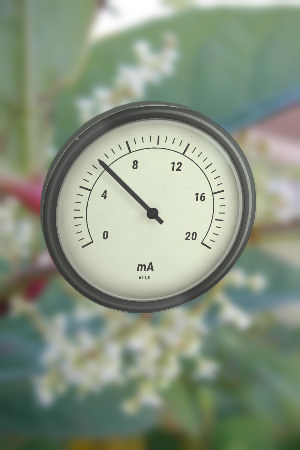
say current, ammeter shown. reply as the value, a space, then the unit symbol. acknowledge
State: 6 mA
